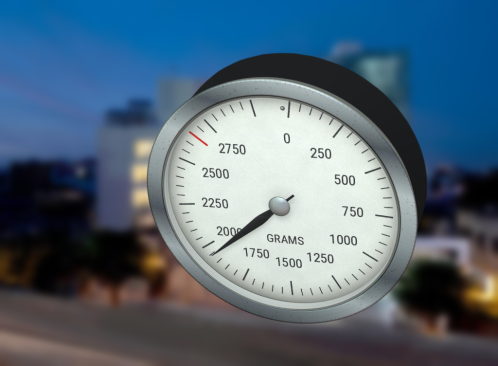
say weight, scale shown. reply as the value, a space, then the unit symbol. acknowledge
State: 1950 g
